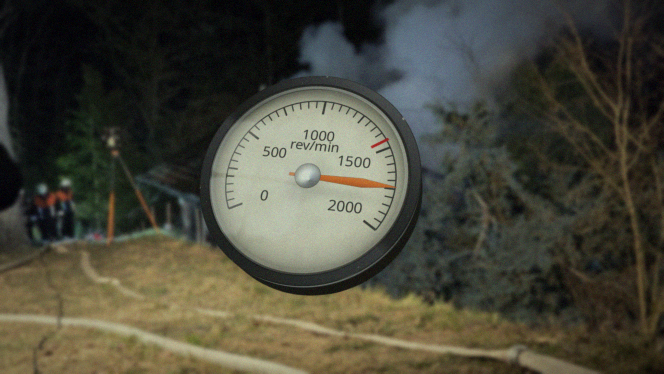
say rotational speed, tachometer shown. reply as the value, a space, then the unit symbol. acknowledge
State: 1750 rpm
